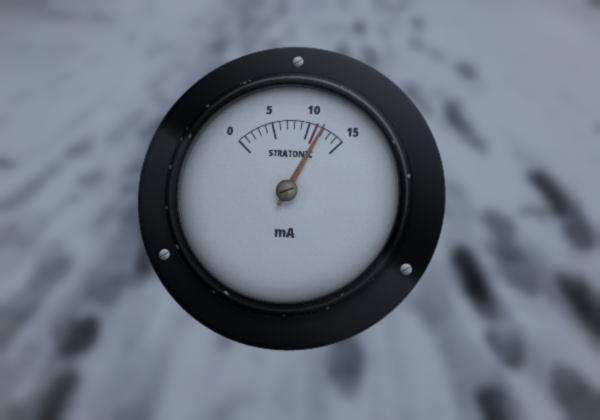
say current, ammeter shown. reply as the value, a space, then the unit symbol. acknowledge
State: 12 mA
